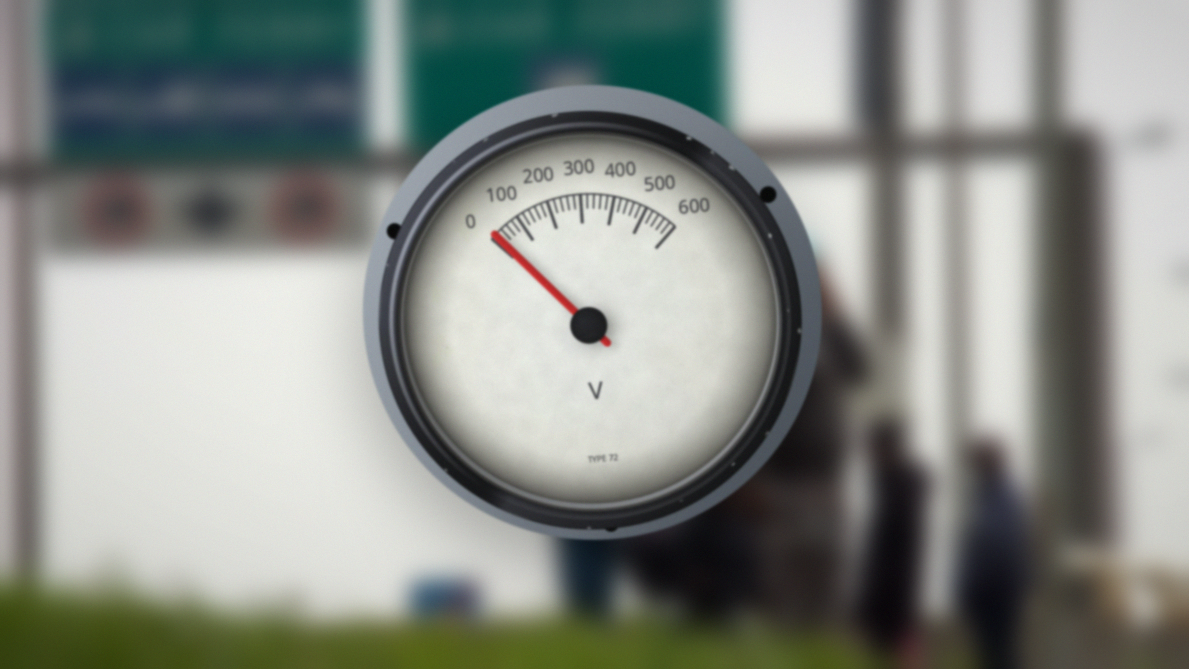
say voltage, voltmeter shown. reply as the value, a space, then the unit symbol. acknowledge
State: 20 V
